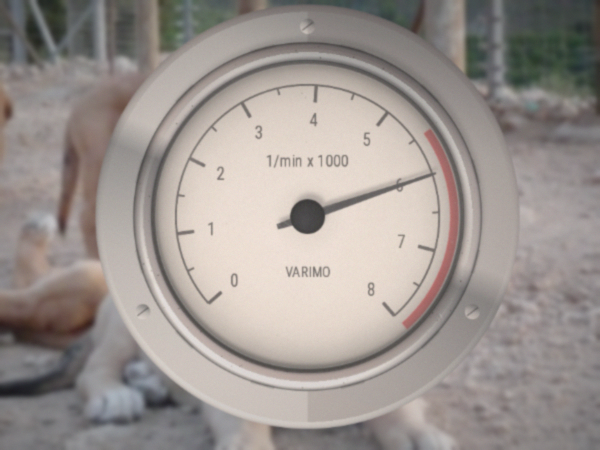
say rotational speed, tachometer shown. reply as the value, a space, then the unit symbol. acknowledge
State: 6000 rpm
